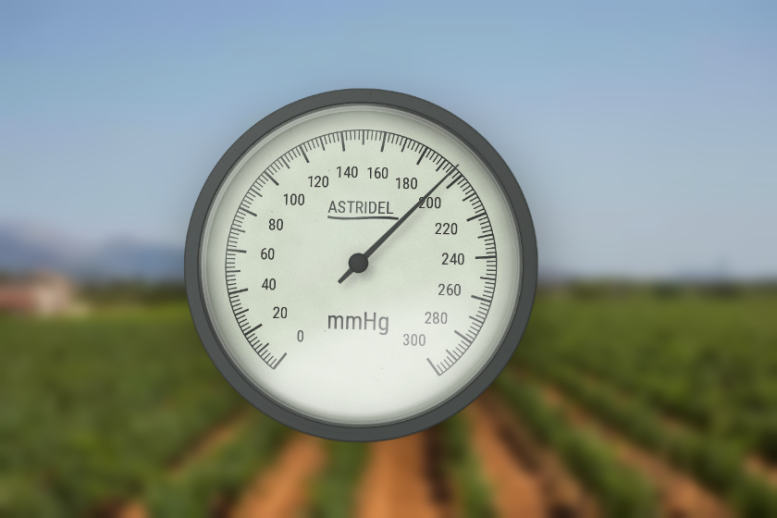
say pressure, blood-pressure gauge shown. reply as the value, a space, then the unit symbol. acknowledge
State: 196 mmHg
